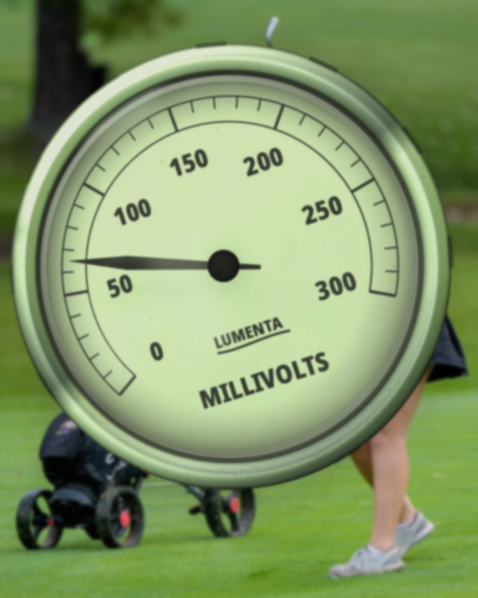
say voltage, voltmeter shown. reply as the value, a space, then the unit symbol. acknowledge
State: 65 mV
